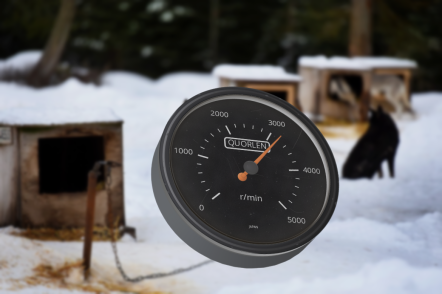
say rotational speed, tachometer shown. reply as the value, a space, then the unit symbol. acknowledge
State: 3200 rpm
